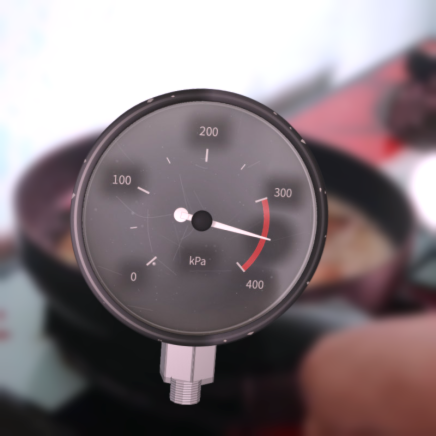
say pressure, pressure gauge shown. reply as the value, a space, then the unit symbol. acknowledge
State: 350 kPa
